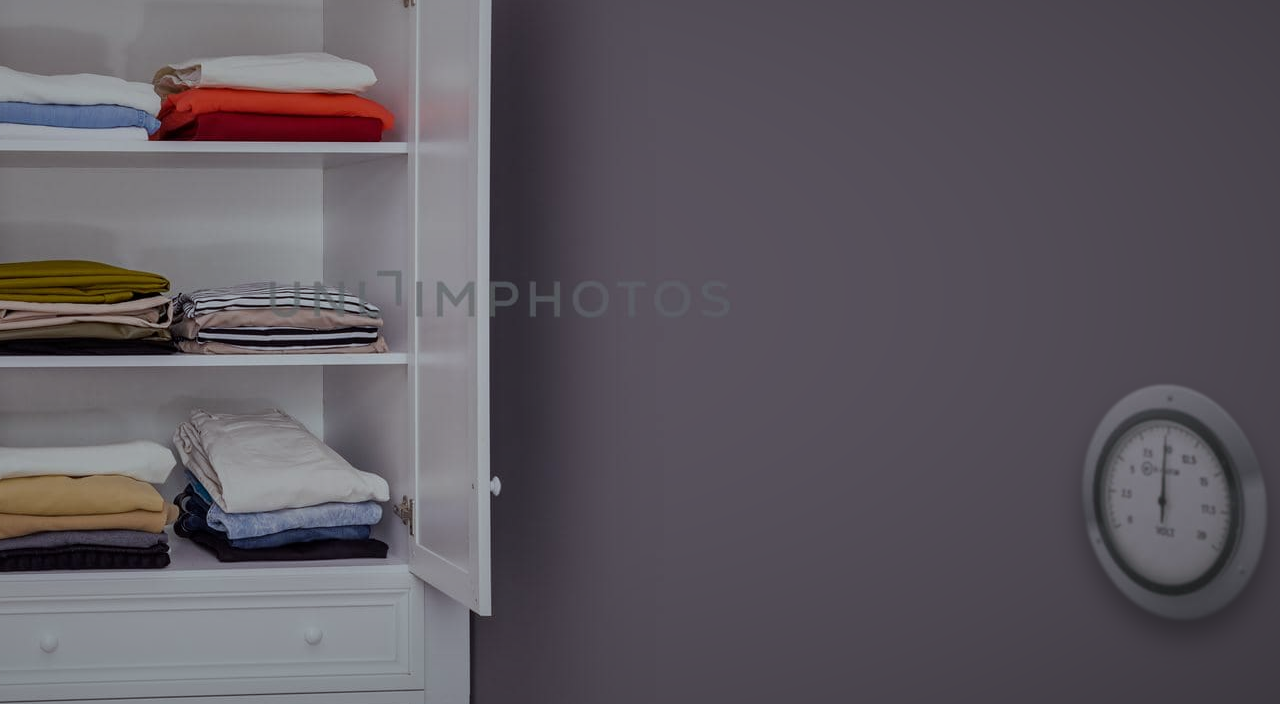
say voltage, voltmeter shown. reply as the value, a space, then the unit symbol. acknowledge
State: 10 V
